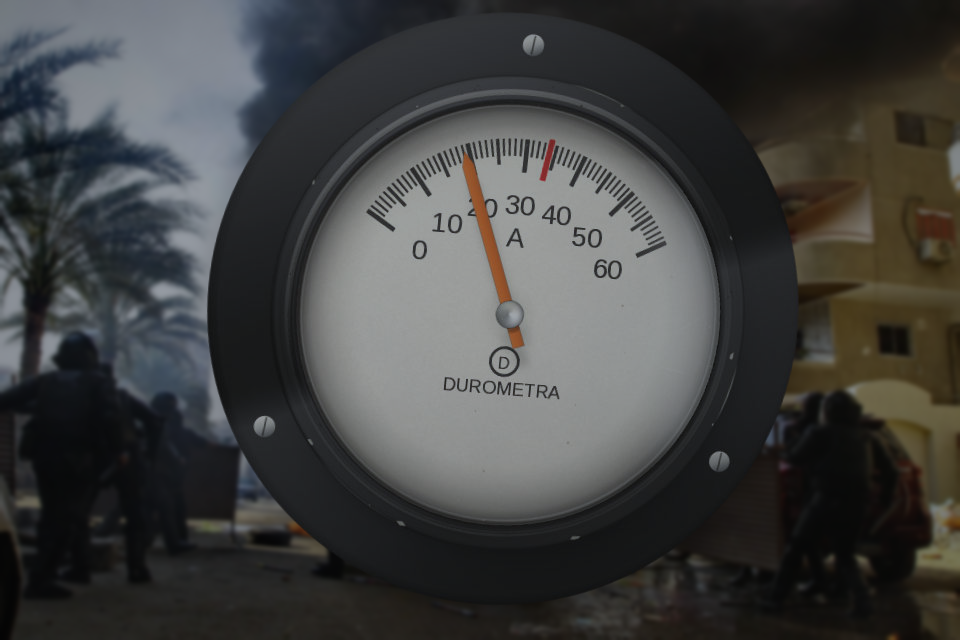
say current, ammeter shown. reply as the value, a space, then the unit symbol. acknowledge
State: 19 A
